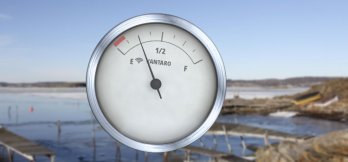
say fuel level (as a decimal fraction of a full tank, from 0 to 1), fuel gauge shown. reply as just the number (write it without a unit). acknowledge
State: 0.25
